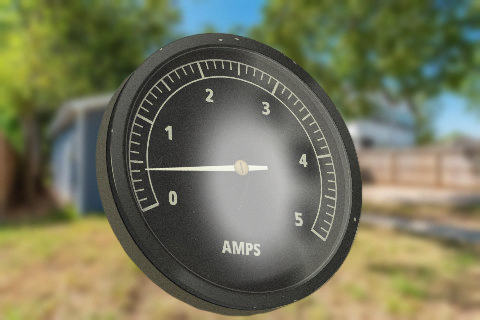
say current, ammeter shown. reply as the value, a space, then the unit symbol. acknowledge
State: 0.4 A
